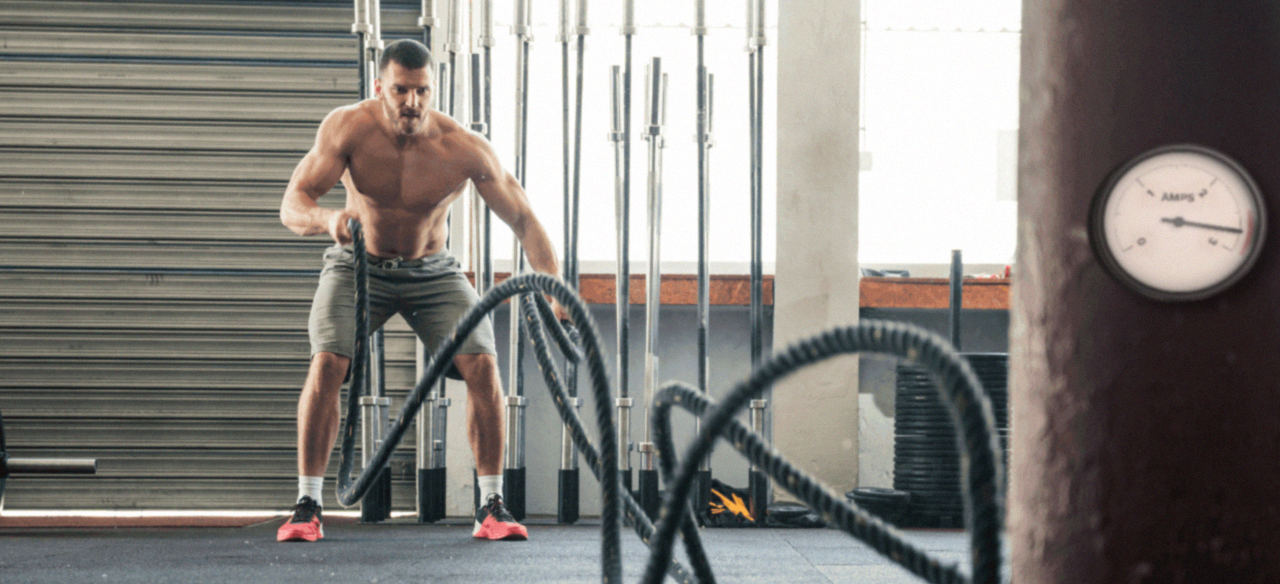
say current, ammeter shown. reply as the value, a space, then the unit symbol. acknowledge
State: 2.75 A
